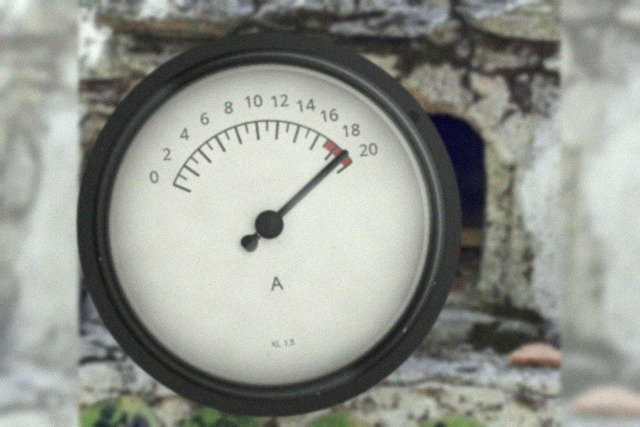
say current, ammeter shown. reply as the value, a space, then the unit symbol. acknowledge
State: 19 A
